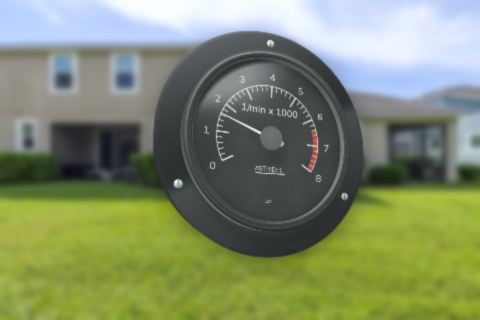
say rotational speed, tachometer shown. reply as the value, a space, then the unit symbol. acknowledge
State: 1600 rpm
